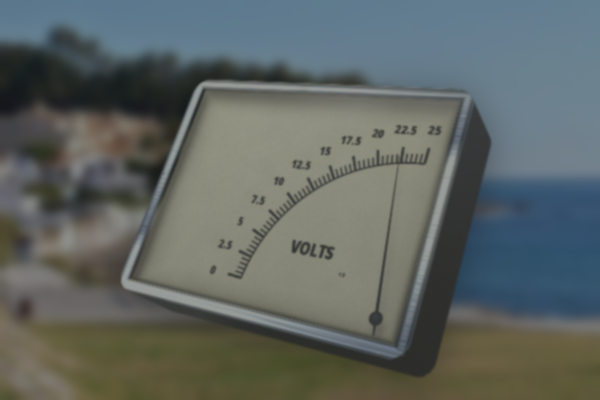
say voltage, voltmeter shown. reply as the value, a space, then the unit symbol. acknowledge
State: 22.5 V
